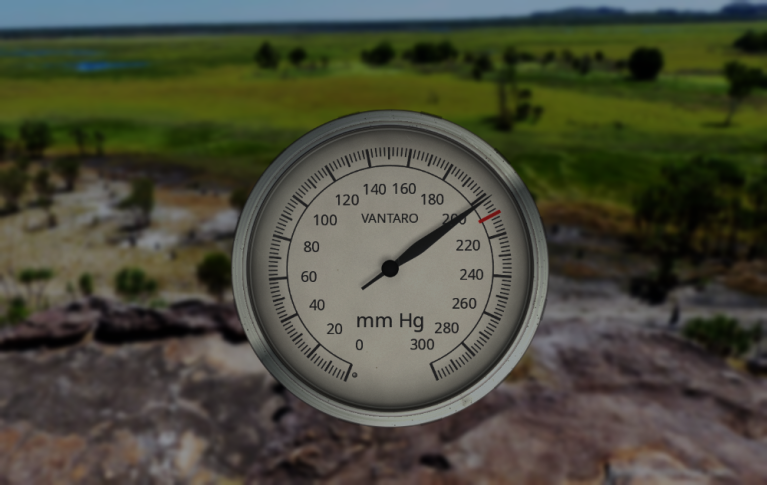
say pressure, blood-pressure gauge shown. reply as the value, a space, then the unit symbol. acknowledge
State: 202 mmHg
